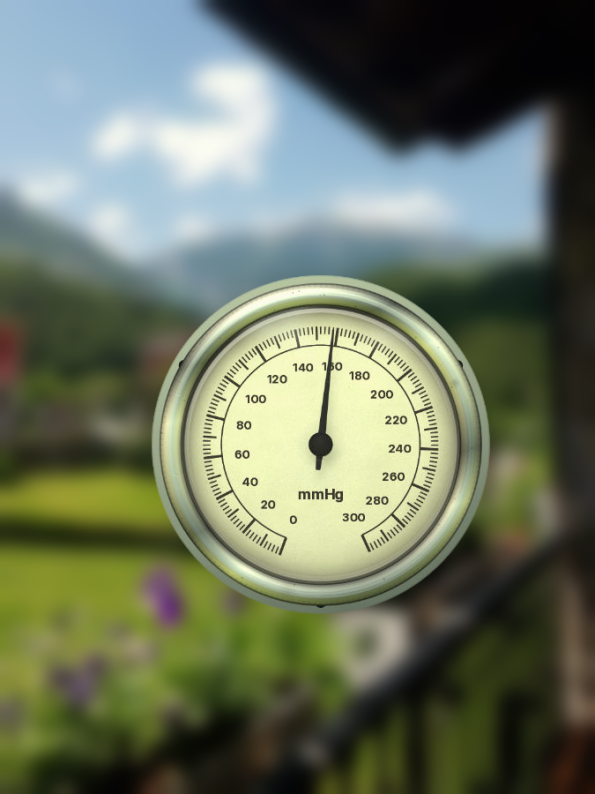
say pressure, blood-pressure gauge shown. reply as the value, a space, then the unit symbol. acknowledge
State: 158 mmHg
